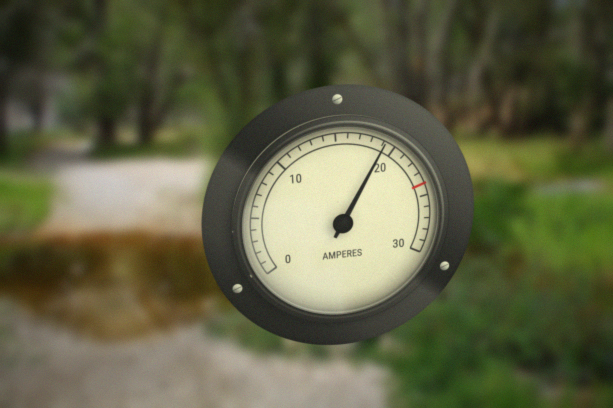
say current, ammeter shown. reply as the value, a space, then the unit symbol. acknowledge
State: 19 A
